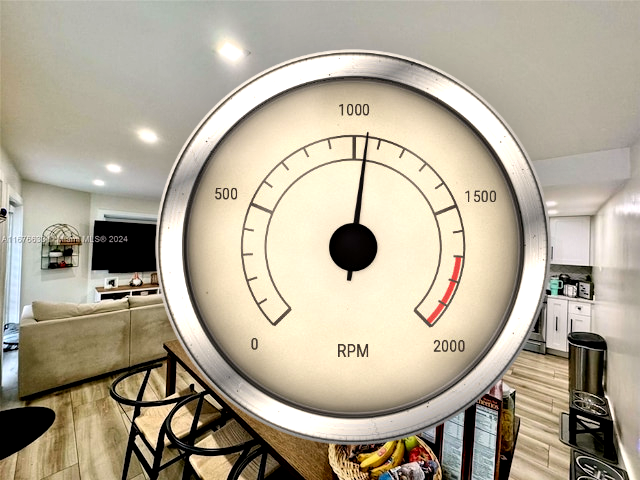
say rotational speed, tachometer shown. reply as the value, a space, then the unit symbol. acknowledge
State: 1050 rpm
